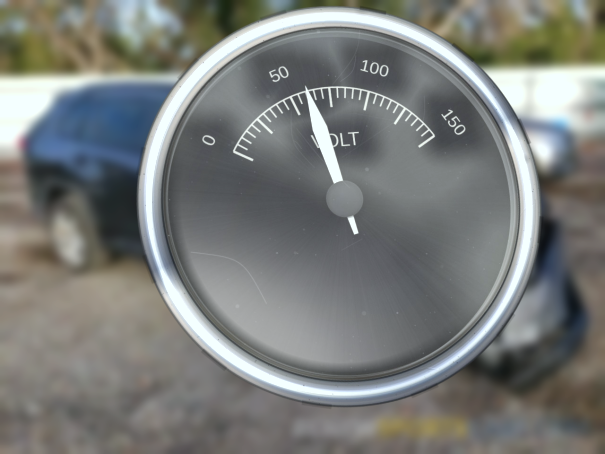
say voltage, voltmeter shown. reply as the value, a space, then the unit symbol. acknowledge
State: 60 V
